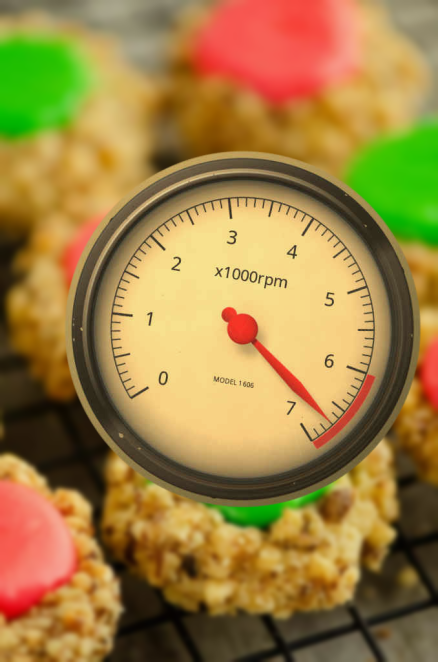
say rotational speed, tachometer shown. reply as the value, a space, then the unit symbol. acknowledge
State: 6700 rpm
